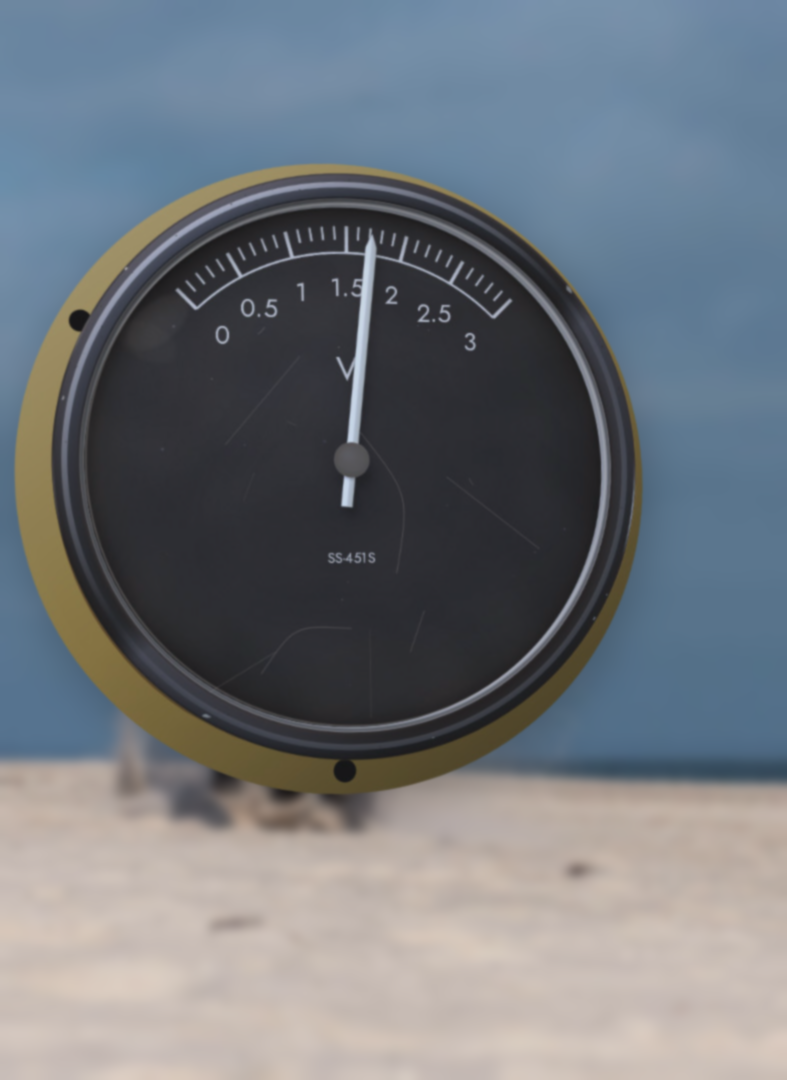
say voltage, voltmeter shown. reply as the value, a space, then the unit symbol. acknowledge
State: 1.7 V
